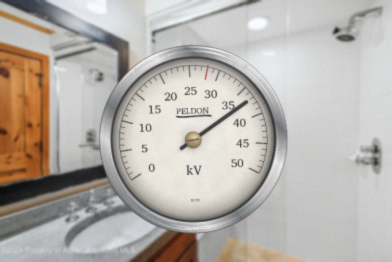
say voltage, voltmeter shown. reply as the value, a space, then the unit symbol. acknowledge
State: 37 kV
